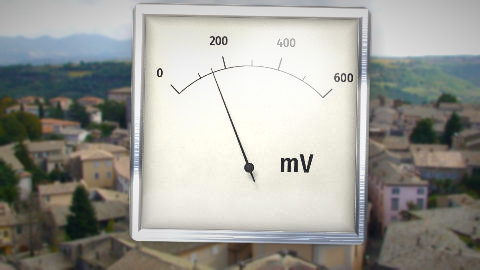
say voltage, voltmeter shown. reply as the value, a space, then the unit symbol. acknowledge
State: 150 mV
